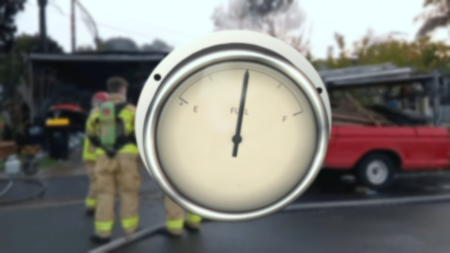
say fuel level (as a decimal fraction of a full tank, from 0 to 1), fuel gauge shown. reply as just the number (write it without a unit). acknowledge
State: 0.5
